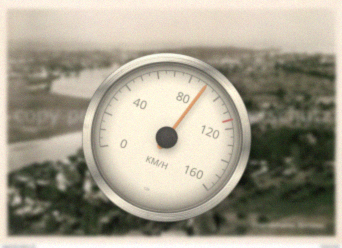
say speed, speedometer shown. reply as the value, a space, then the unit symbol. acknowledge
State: 90 km/h
